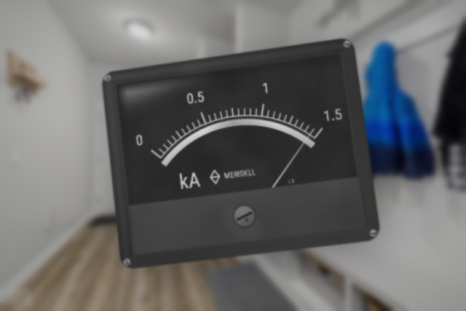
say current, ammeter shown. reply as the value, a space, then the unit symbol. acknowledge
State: 1.45 kA
